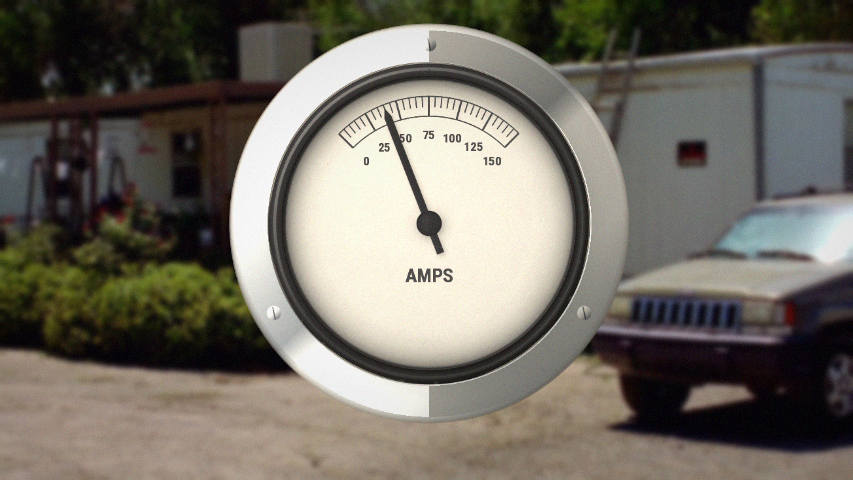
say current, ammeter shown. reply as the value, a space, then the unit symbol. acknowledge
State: 40 A
